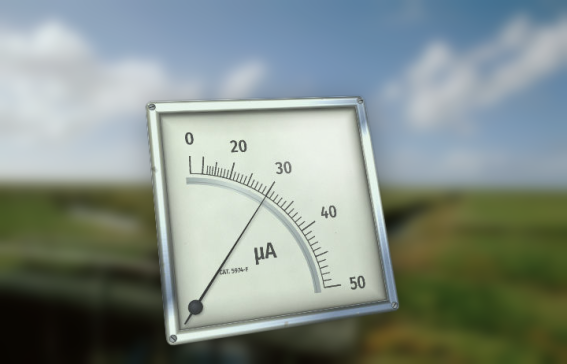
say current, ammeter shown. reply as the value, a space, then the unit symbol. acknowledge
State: 30 µA
